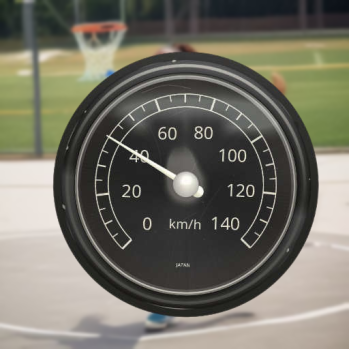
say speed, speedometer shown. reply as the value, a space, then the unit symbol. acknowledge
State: 40 km/h
